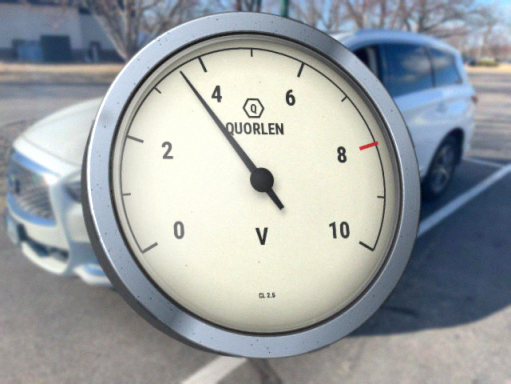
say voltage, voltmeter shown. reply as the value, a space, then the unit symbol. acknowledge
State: 3.5 V
